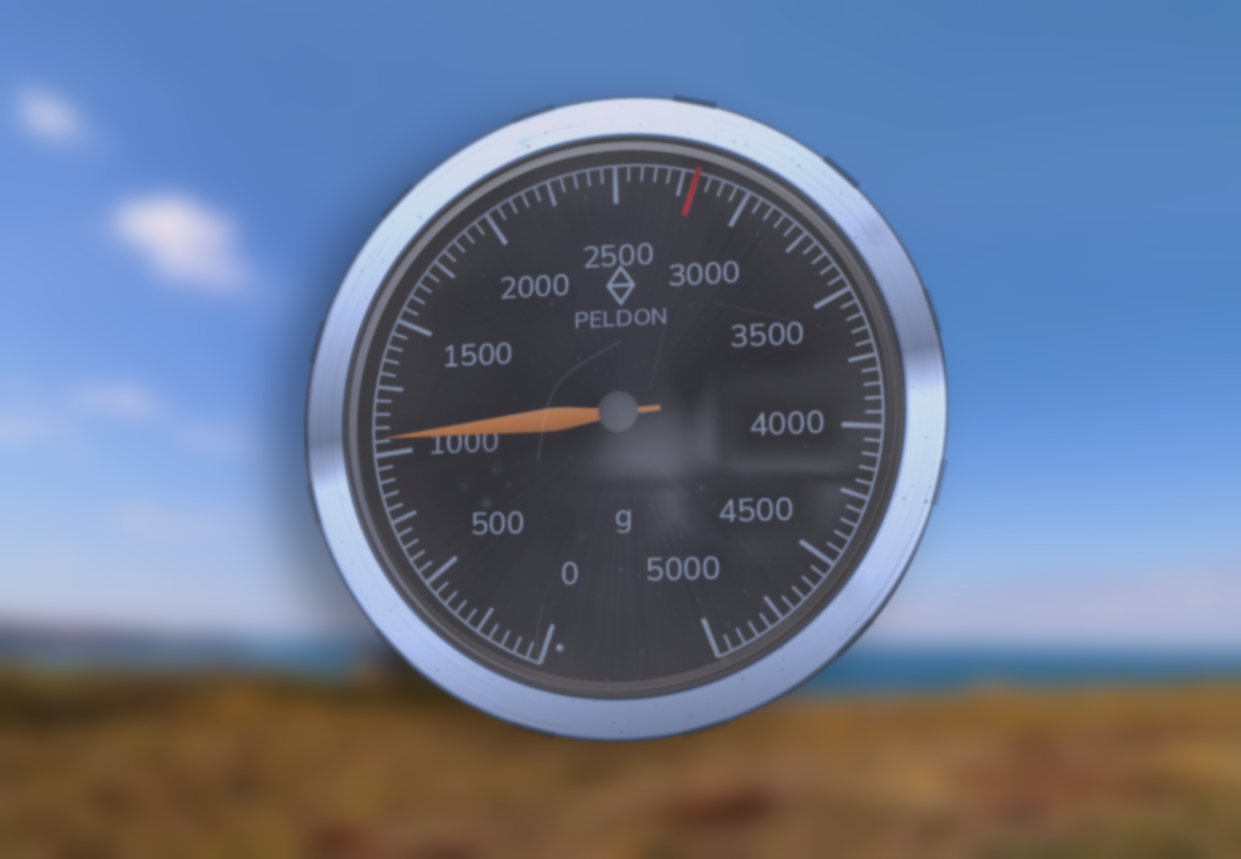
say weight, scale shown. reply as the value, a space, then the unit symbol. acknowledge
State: 1050 g
